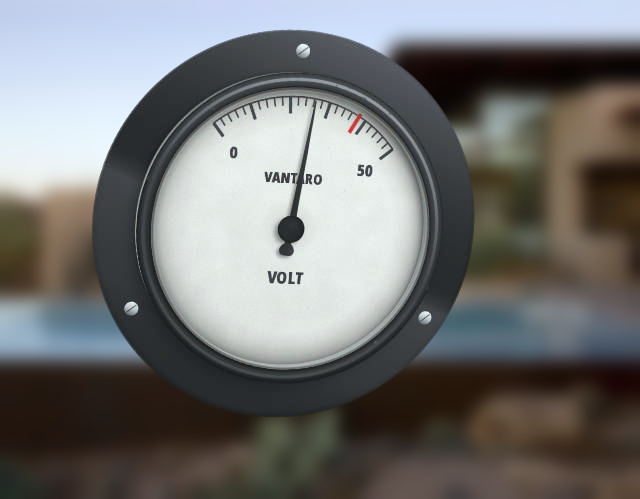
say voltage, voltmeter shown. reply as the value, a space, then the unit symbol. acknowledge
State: 26 V
